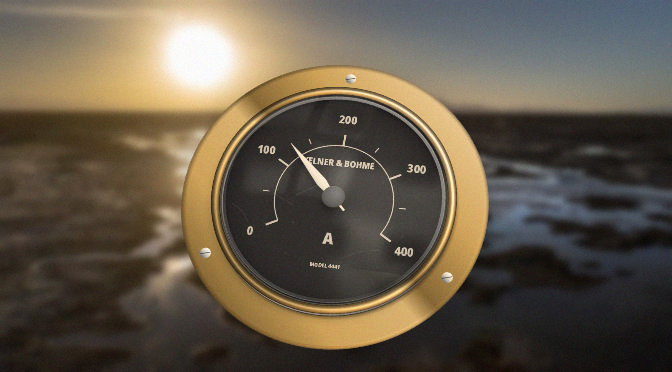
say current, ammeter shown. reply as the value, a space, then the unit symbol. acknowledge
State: 125 A
